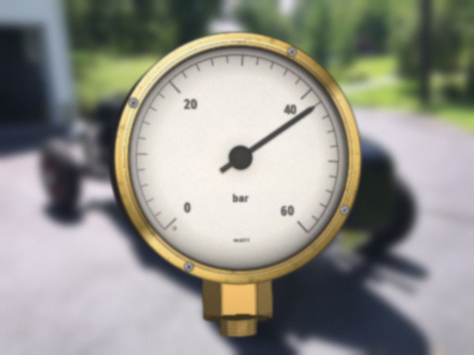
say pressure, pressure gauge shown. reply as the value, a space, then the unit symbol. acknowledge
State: 42 bar
